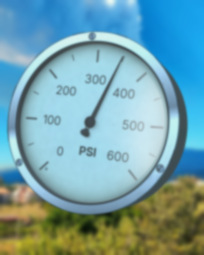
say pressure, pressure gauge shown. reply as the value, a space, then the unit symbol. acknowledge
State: 350 psi
